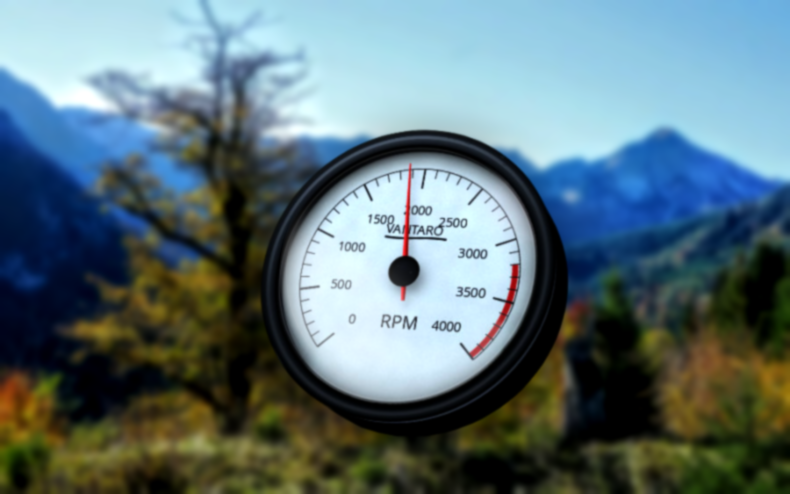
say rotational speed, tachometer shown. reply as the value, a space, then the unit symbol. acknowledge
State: 1900 rpm
